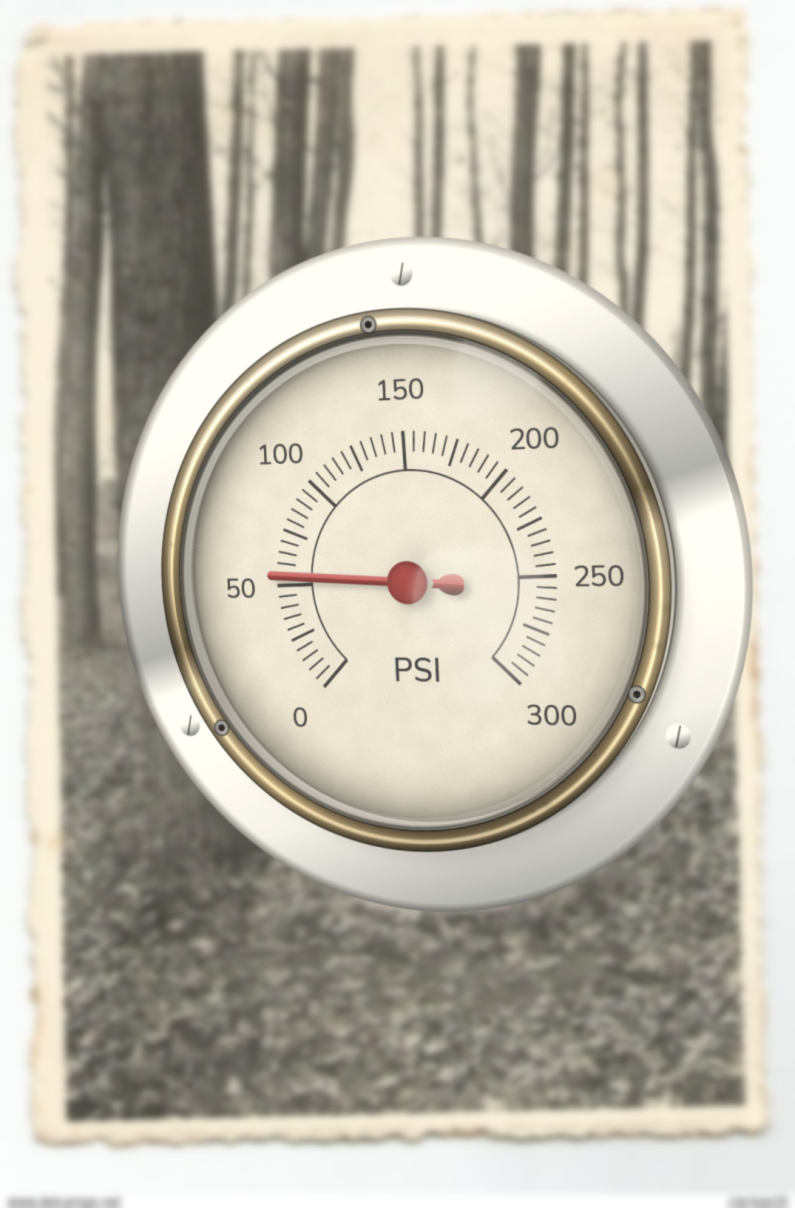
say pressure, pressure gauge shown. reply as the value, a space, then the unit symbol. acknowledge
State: 55 psi
